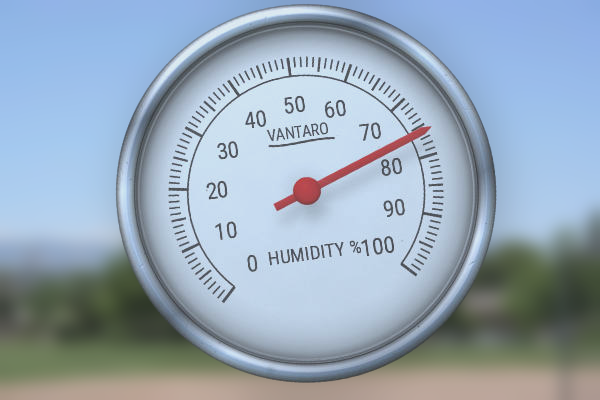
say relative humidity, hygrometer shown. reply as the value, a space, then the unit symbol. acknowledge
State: 76 %
